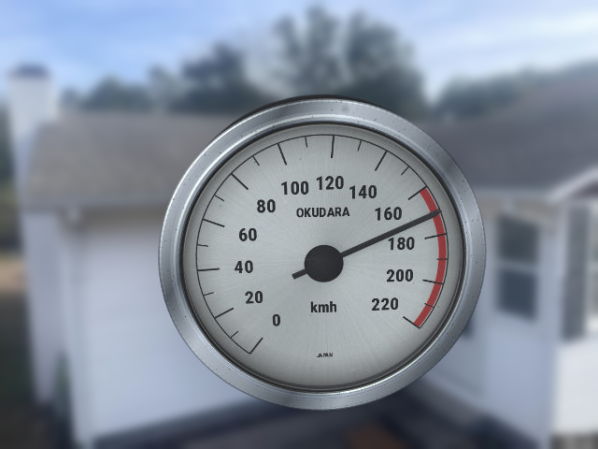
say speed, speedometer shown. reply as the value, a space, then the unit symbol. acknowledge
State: 170 km/h
